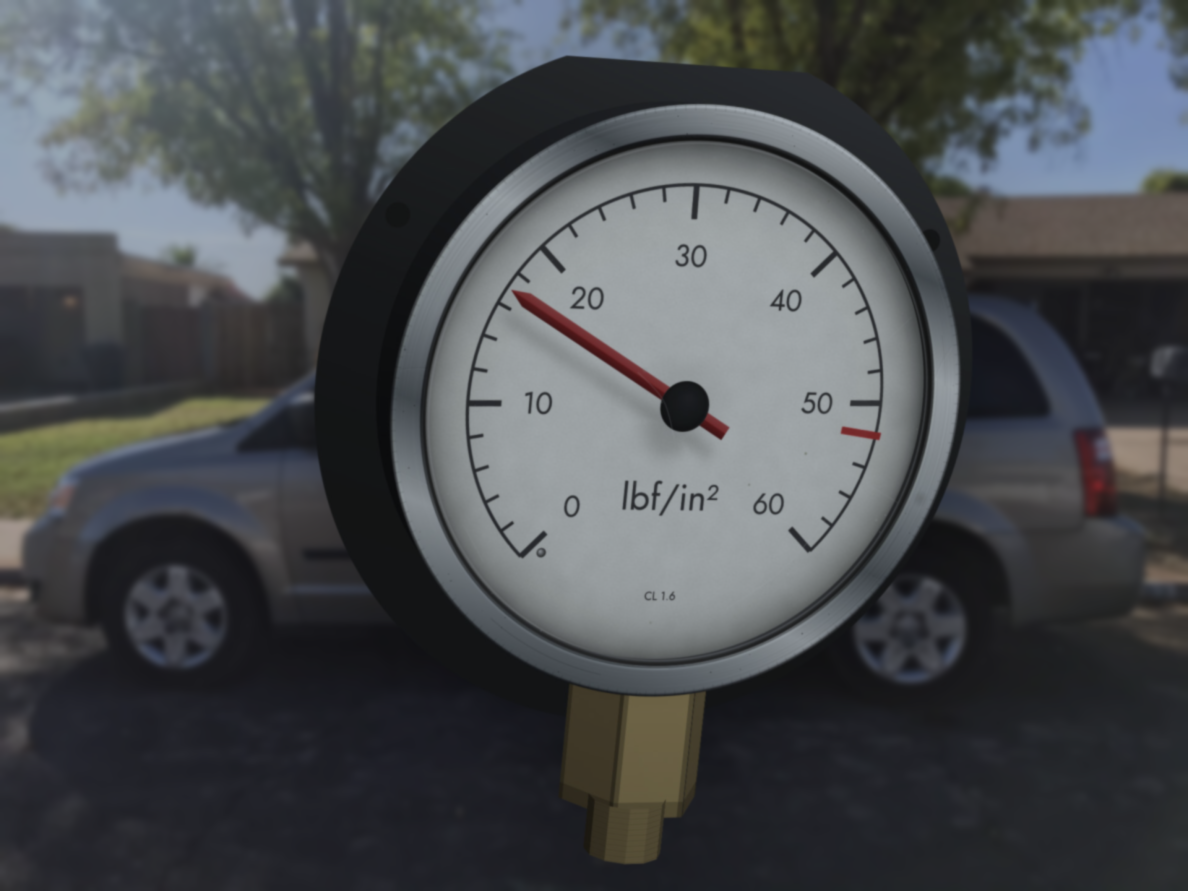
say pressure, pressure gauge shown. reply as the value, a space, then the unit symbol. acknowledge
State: 17 psi
